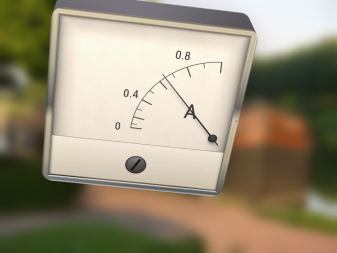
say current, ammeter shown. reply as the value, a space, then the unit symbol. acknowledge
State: 0.65 A
